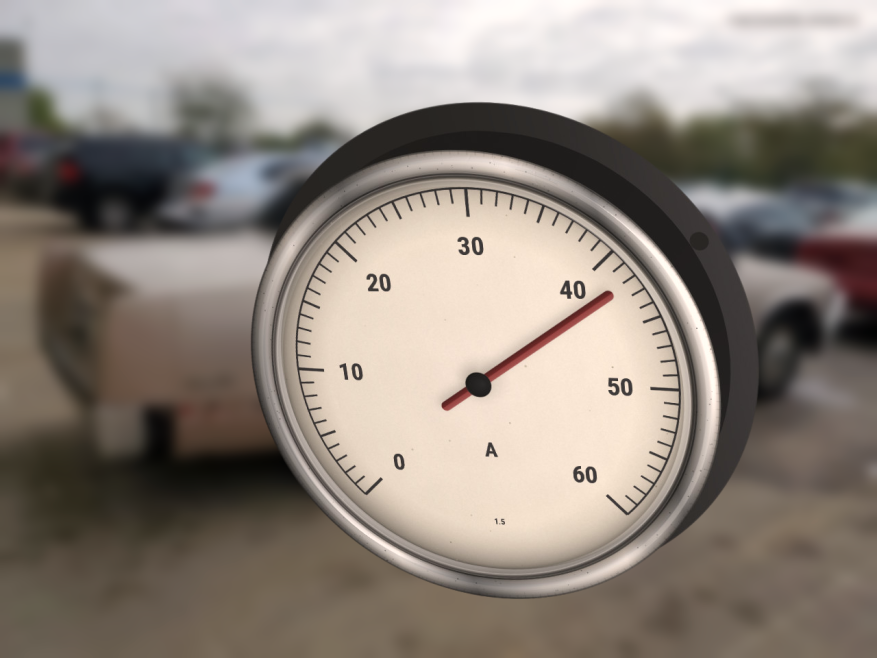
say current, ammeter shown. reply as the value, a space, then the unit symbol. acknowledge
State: 42 A
